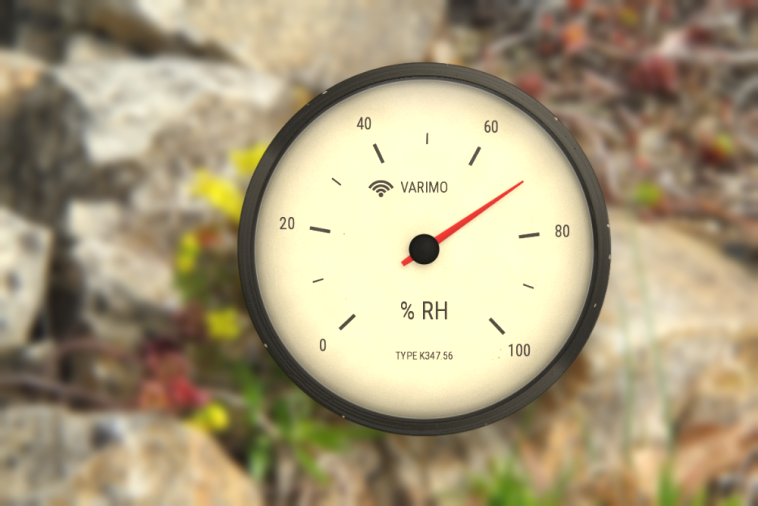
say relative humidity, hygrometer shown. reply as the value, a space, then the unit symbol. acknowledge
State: 70 %
